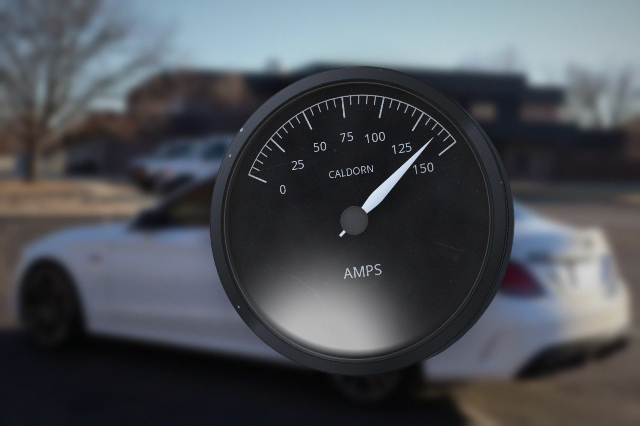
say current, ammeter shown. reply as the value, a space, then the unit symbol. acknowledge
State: 140 A
